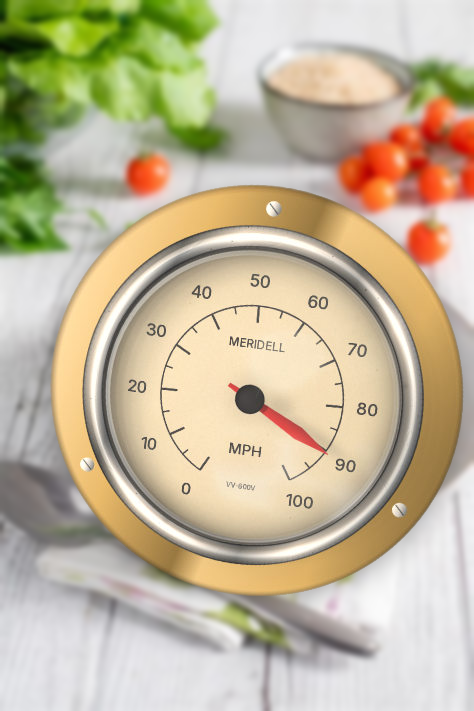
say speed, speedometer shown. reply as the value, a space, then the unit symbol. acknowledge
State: 90 mph
